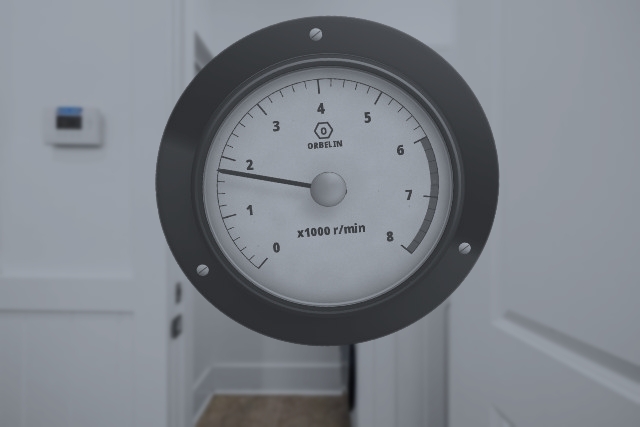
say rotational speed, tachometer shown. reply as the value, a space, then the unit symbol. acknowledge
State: 1800 rpm
